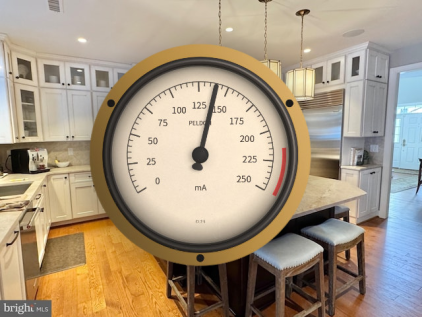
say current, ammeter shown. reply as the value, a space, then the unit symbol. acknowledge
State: 140 mA
